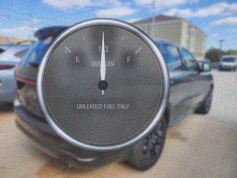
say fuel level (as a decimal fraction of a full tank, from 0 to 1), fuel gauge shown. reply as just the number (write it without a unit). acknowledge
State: 0.5
